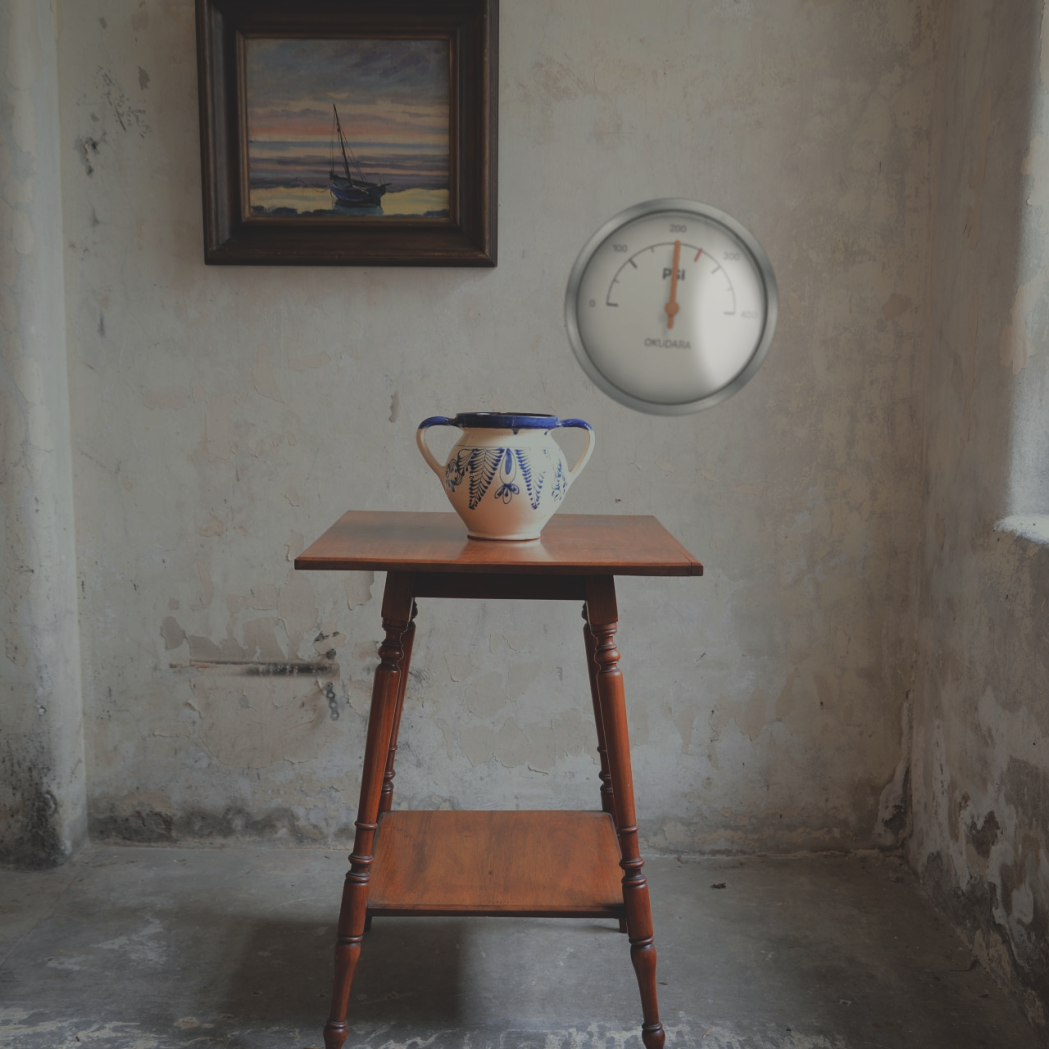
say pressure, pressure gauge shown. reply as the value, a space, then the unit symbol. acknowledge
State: 200 psi
